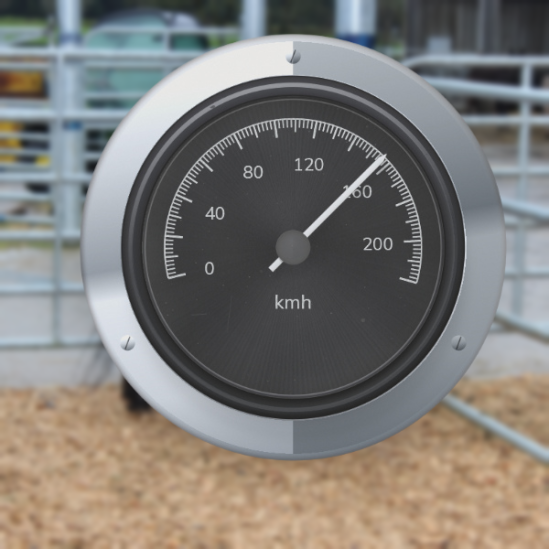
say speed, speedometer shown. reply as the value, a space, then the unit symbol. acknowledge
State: 156 km/h
